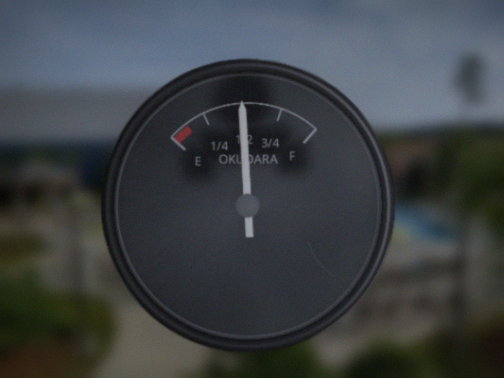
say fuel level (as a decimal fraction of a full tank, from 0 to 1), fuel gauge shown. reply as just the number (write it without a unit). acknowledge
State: 0.5
